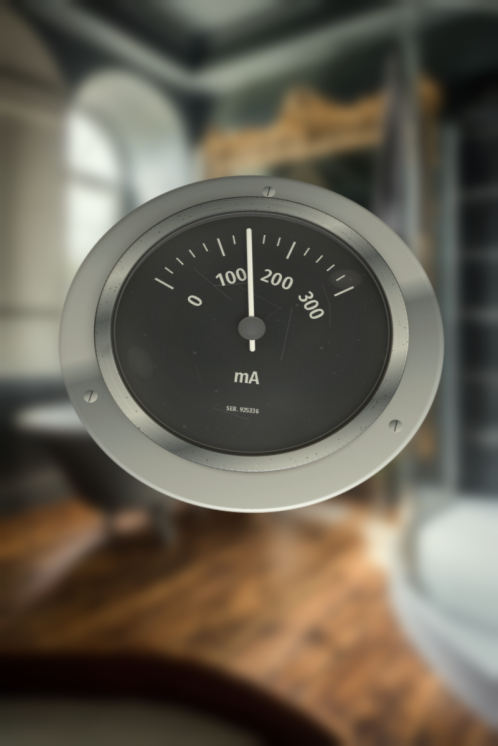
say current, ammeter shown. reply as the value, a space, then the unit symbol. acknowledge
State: 140 mA
